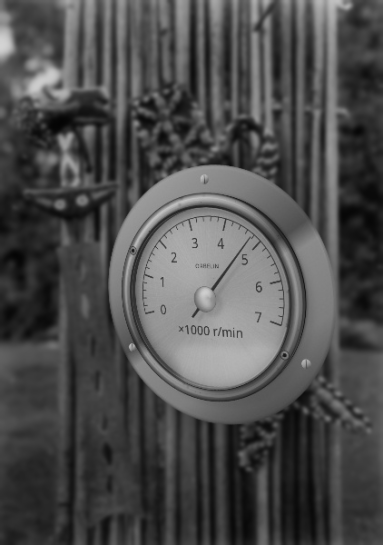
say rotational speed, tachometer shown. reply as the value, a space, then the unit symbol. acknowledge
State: 4800 rpm
